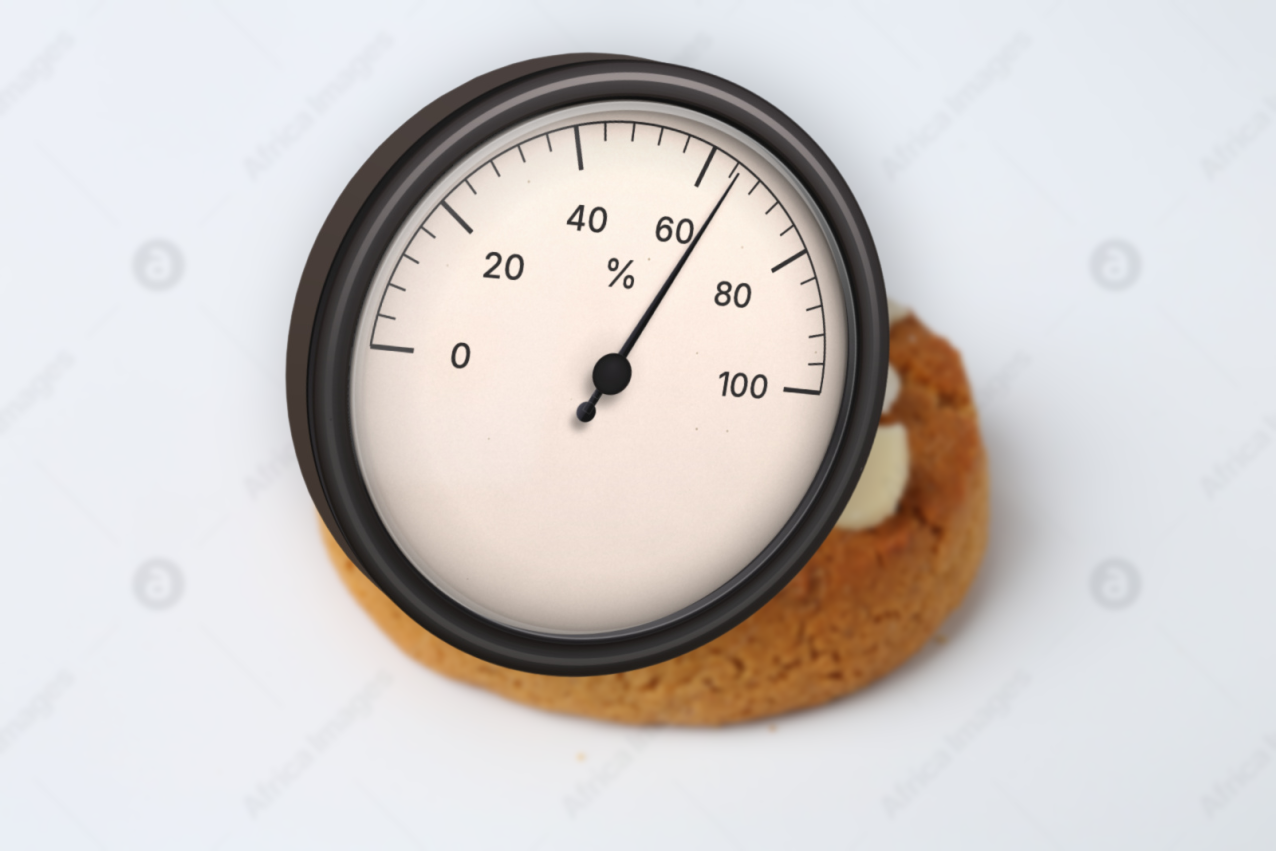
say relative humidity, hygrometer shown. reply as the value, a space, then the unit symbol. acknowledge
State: 64 %
